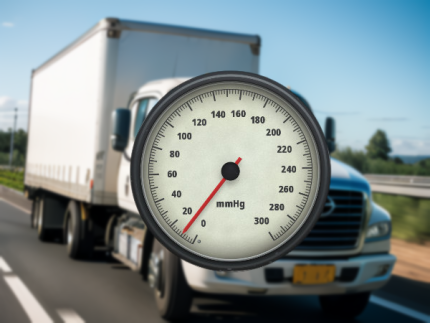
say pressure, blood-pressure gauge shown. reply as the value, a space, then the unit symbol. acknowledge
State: 10 mmHg
